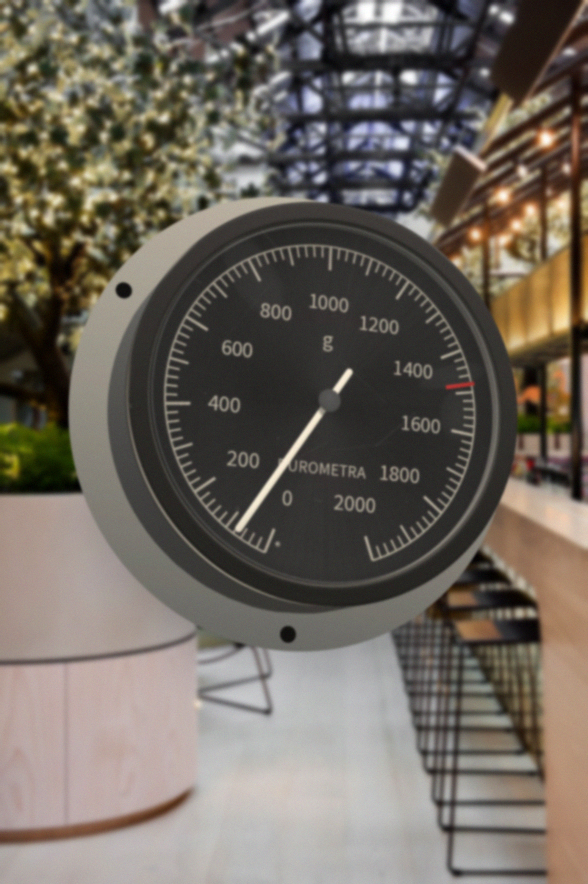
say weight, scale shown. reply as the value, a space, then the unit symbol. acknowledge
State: 80 g
